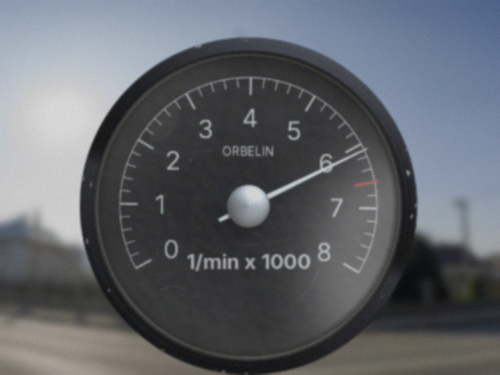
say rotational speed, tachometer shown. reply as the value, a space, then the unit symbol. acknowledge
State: 6100 rpm
